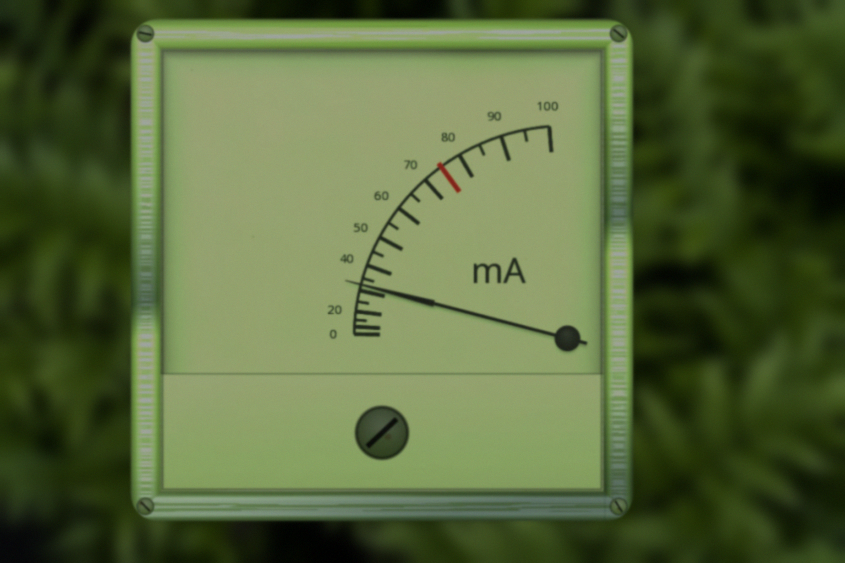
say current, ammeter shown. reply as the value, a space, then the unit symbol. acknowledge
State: 32.5 mA
